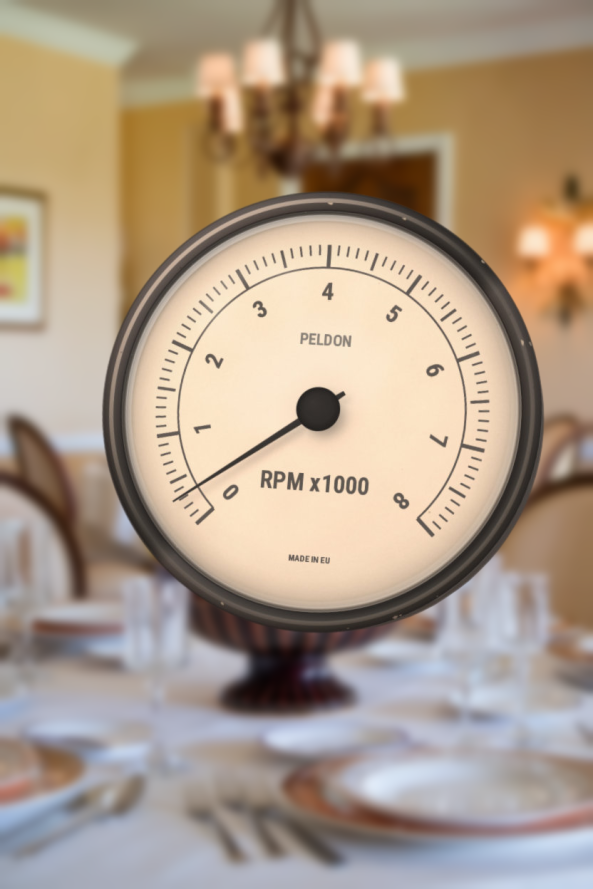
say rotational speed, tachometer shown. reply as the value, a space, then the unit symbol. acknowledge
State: 300 rpm
